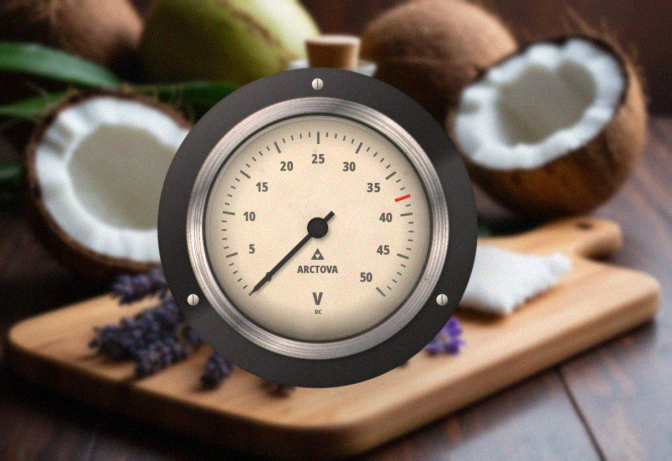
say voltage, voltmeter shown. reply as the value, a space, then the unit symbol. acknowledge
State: 0 V
